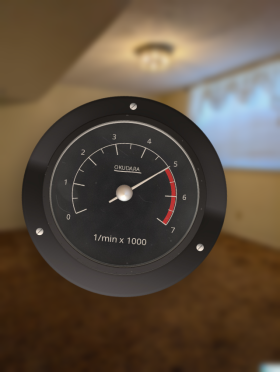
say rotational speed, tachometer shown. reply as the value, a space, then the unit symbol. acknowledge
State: 5000 rpm
